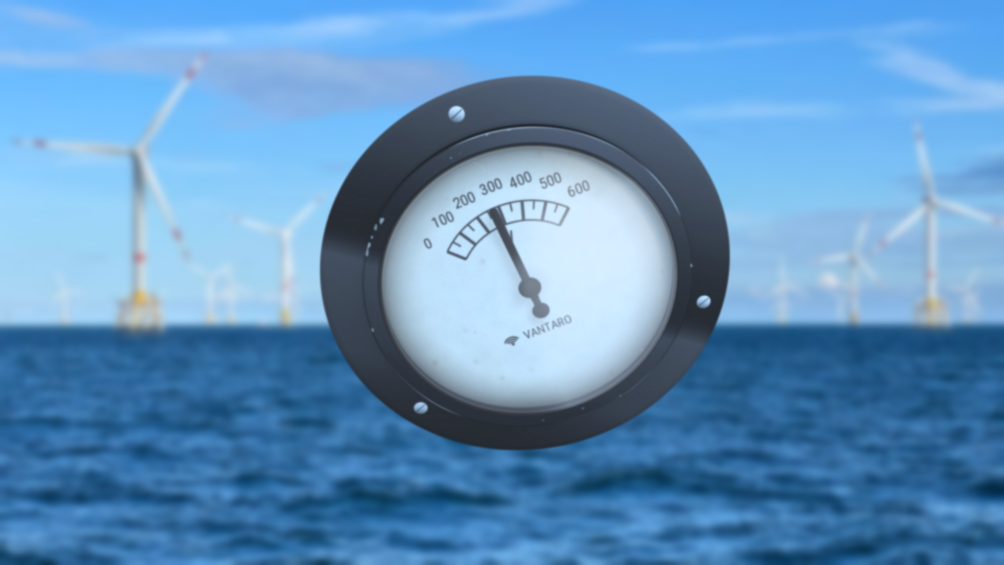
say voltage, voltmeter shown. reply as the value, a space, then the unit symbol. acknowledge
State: 275 V
